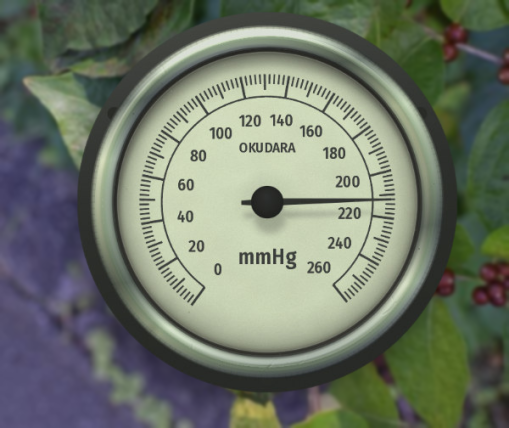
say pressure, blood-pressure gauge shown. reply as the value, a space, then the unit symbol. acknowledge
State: 212 mmHg
